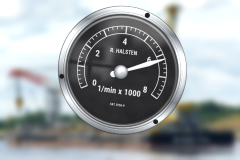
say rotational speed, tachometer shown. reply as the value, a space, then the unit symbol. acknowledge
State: 6200 rpm
